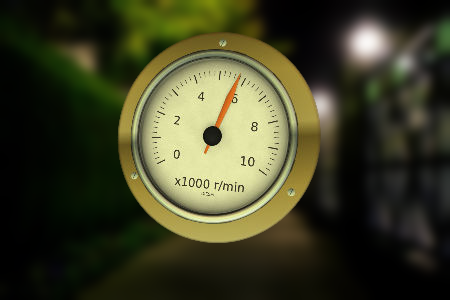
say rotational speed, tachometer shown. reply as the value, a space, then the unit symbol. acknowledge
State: 5800 rpm
